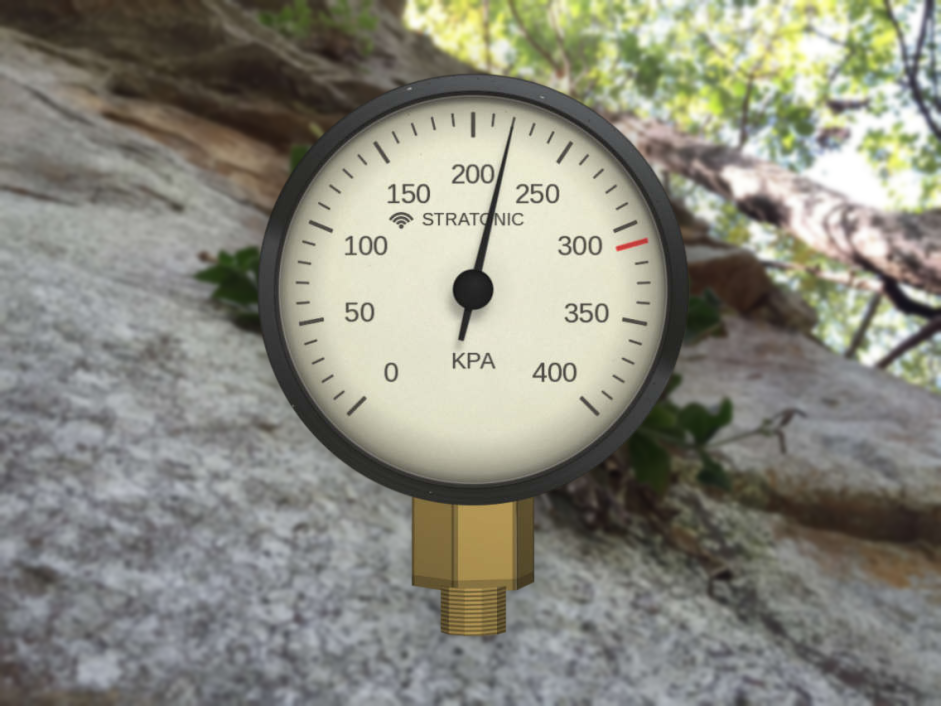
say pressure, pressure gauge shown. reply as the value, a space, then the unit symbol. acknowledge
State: 220 kPa
